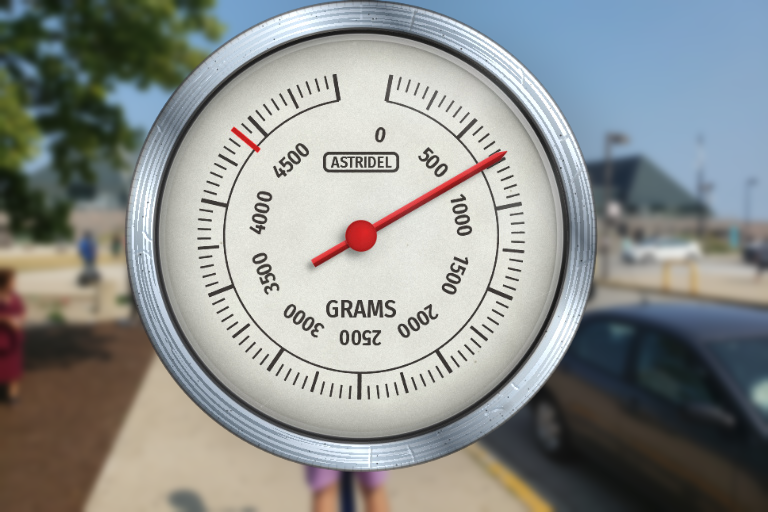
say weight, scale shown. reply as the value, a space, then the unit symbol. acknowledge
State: 725 g
